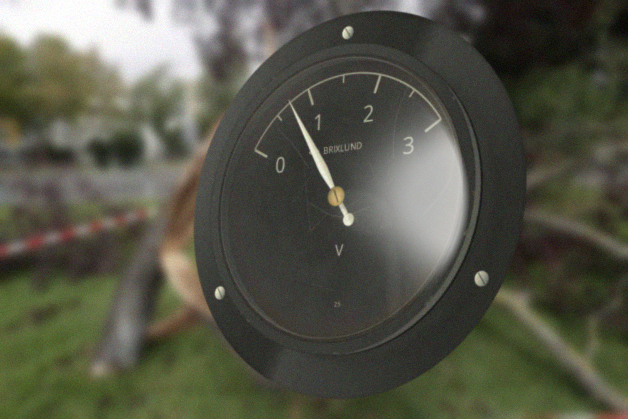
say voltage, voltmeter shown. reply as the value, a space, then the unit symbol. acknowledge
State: 0.75 V
